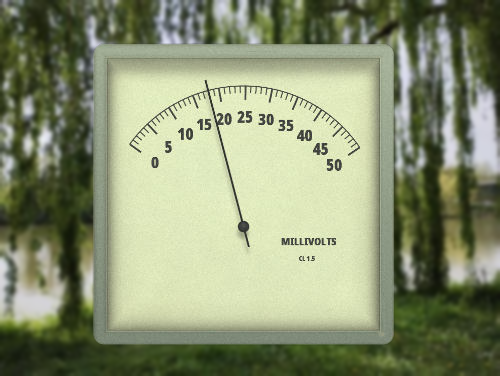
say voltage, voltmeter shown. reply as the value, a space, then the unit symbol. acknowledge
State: 18 mV
